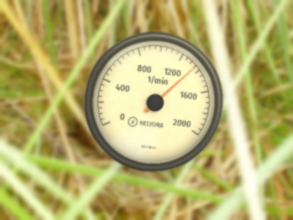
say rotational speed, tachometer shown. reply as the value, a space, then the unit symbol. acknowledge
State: 1350 rpm
